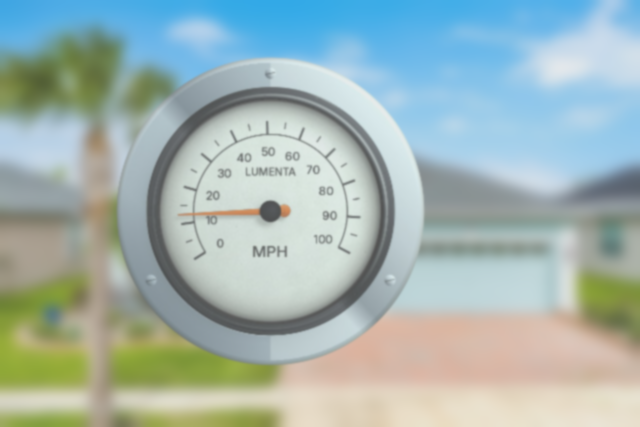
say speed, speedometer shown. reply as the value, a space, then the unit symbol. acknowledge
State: 12.5 mph
